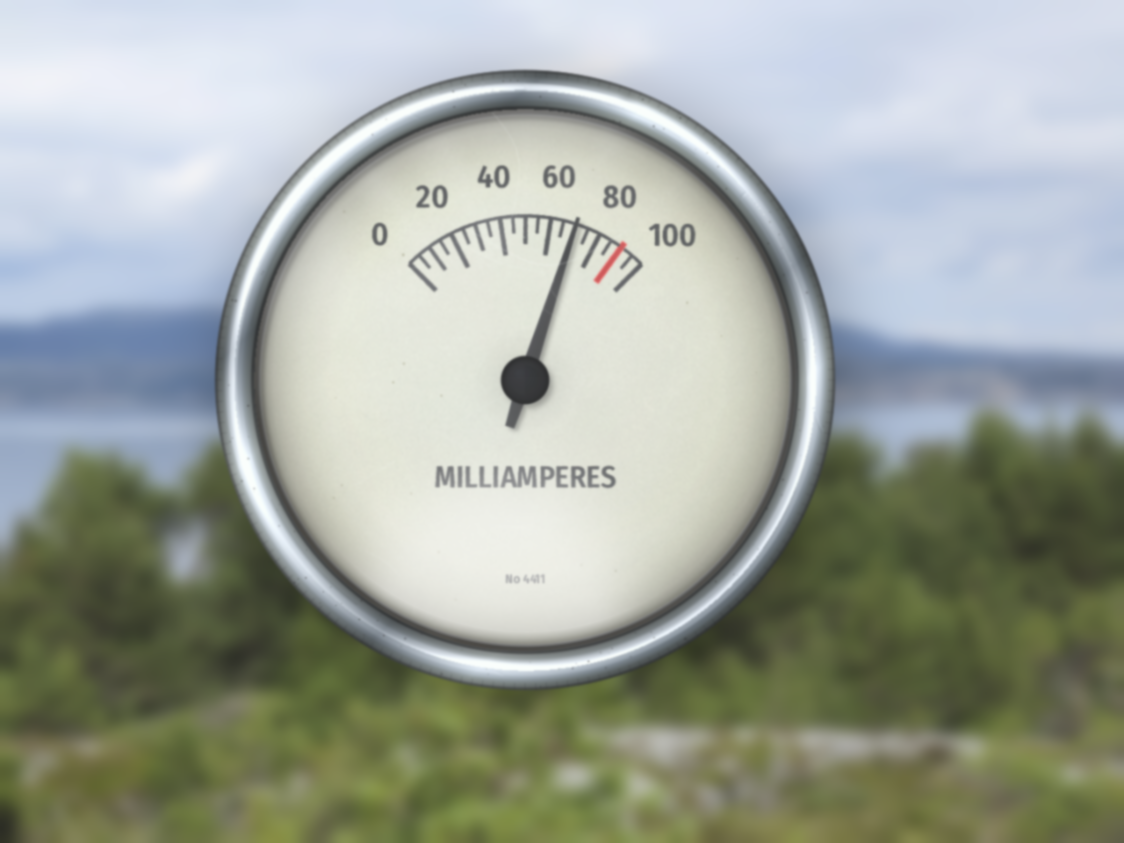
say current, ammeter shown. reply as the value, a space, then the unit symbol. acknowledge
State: 70 mA
